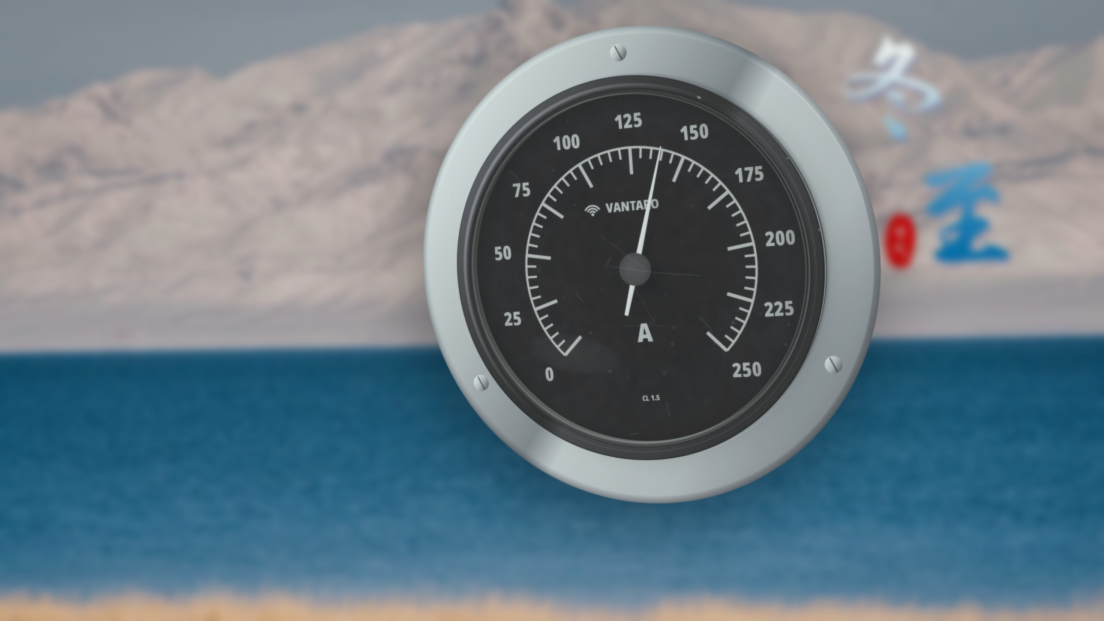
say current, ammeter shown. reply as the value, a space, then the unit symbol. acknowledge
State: 140 A
